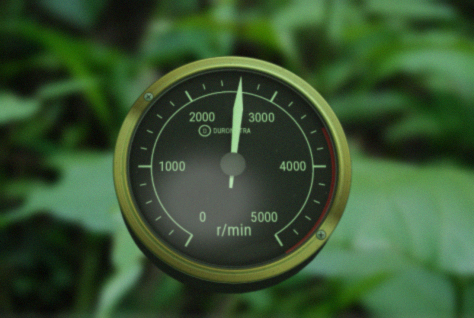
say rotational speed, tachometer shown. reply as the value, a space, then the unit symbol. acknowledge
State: 2600 rpm
